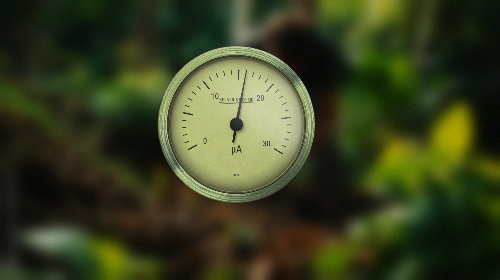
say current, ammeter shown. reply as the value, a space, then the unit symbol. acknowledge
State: 16 µA
